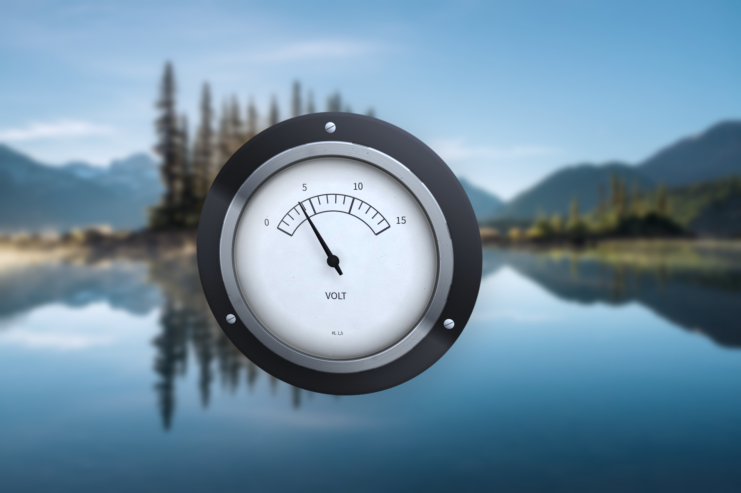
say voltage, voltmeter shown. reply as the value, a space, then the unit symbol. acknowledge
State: 4 V
